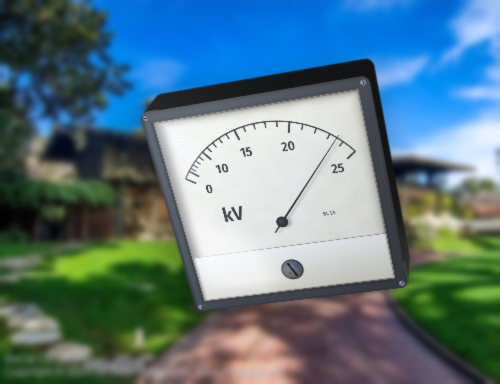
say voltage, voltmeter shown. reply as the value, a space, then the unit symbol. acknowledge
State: 23.5 kV
